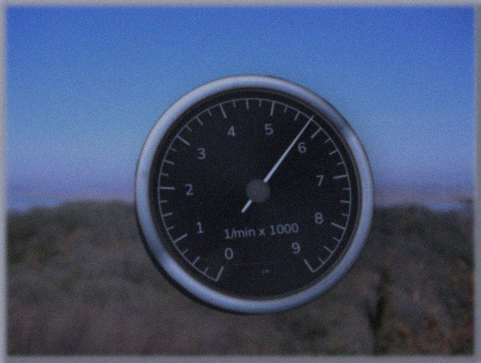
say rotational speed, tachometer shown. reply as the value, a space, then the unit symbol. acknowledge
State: 5750 rpm
